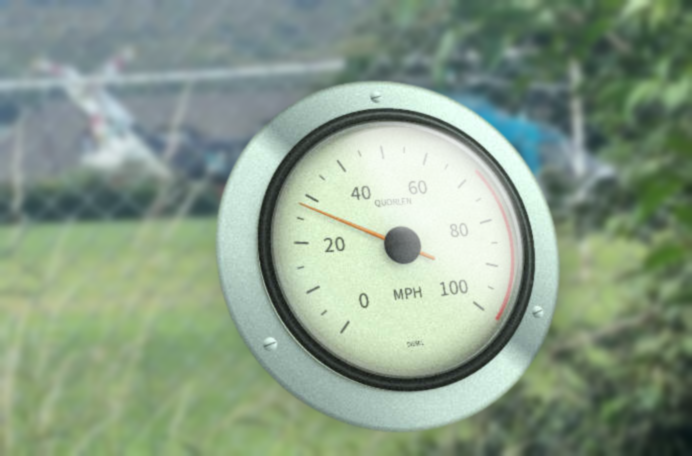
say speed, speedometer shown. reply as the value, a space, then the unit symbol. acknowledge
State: 27.5 mph
